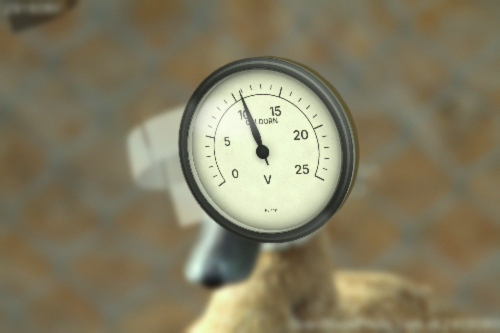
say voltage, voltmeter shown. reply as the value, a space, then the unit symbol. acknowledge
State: 11 V
